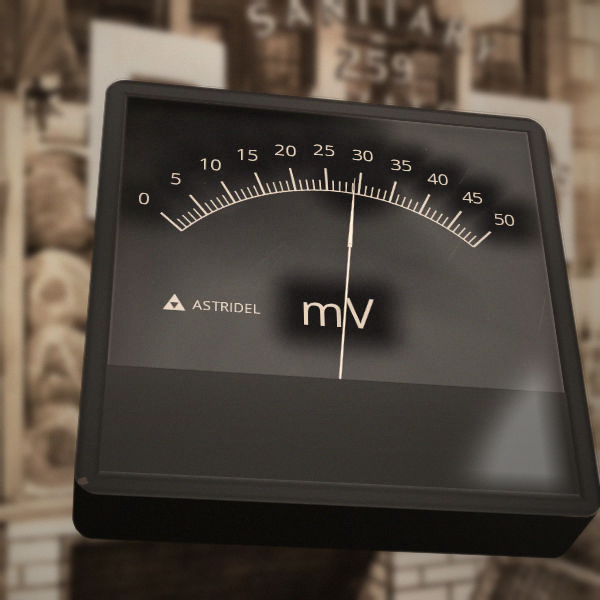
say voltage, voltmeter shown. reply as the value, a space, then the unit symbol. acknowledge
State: 29 mV
